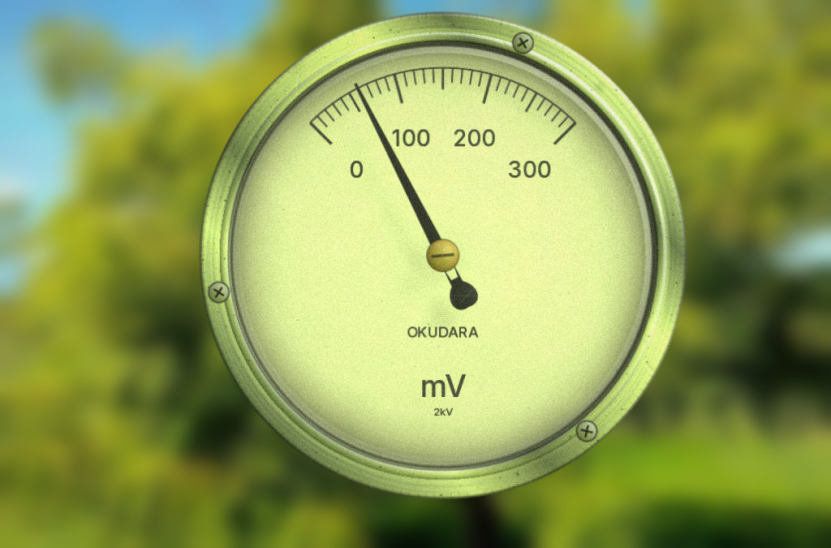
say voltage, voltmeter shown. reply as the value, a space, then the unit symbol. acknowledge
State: 60 mV
